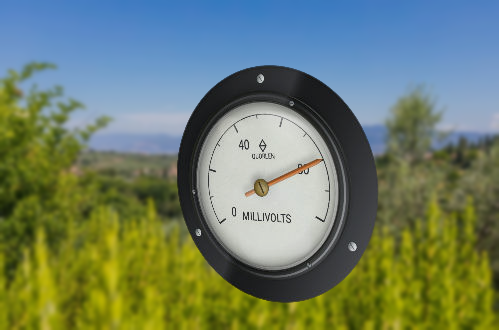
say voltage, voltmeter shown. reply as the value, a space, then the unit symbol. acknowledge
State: 80 mV
